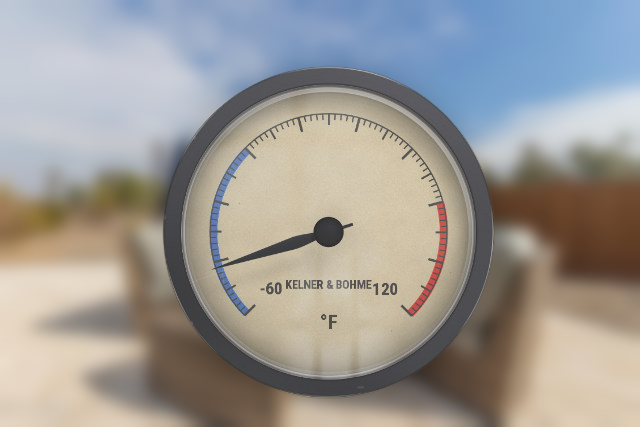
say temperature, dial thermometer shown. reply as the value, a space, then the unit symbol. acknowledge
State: -42 °F
